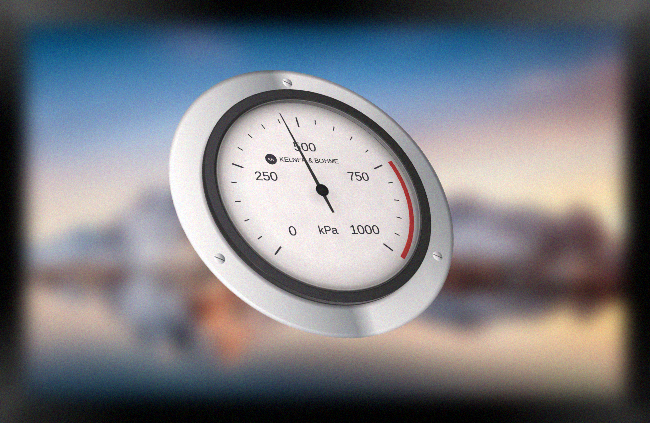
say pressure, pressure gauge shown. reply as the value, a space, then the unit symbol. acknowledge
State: 450 kPa
